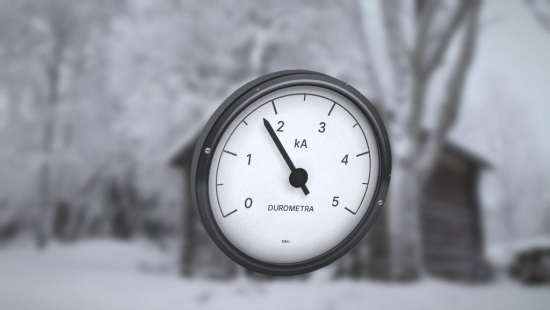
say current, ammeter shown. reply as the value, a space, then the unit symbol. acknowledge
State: 1.75 kA
